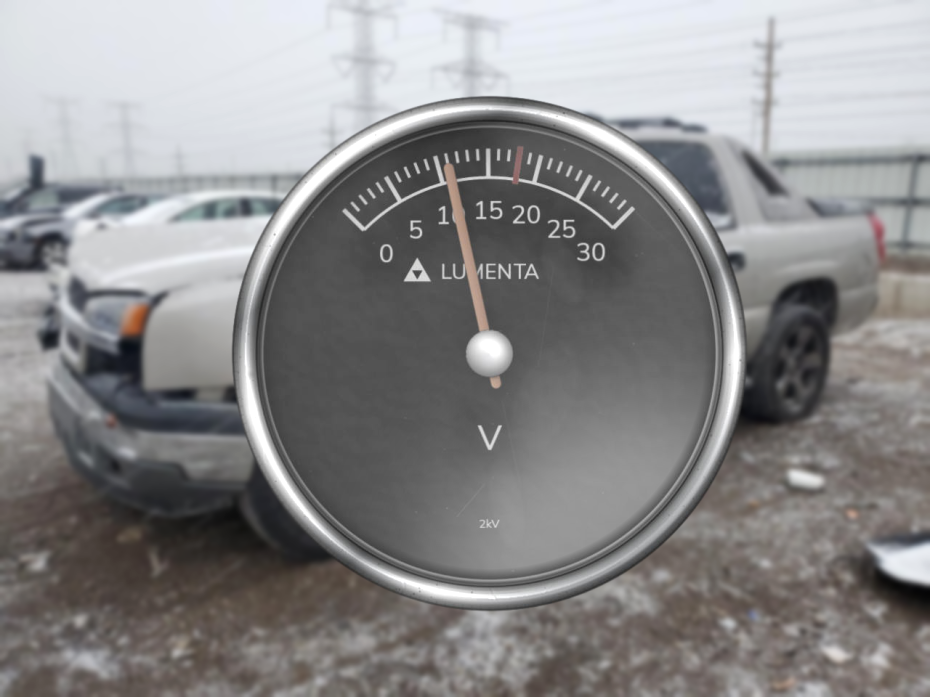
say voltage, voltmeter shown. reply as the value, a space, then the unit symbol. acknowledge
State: 11 V
